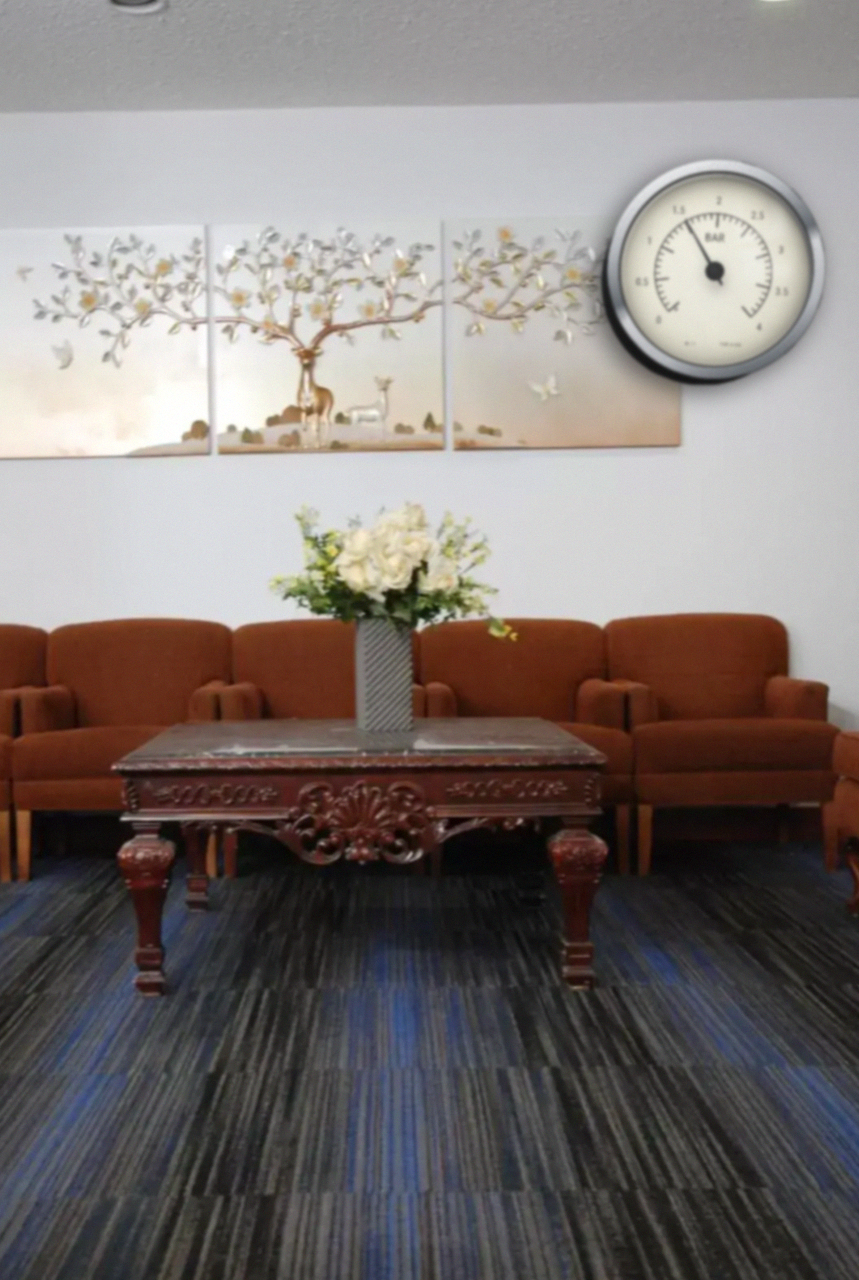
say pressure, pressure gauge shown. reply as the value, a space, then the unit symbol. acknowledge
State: 1.5 bar
